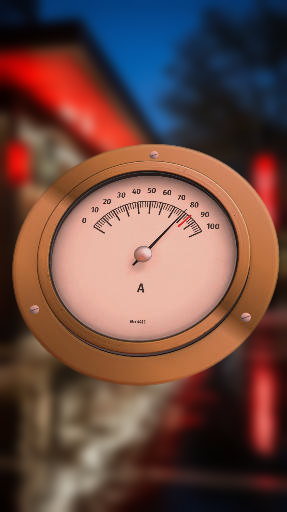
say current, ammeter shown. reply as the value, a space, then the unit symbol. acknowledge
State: 80 A
